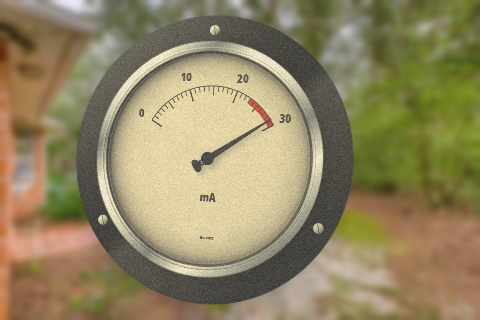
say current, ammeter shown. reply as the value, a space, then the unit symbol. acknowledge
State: 29 mA
